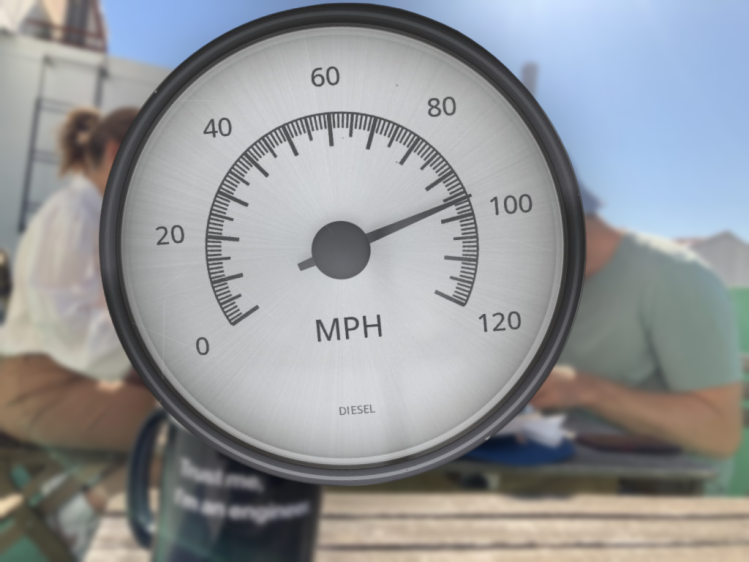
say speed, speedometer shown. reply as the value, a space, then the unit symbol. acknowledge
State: 96 mph
